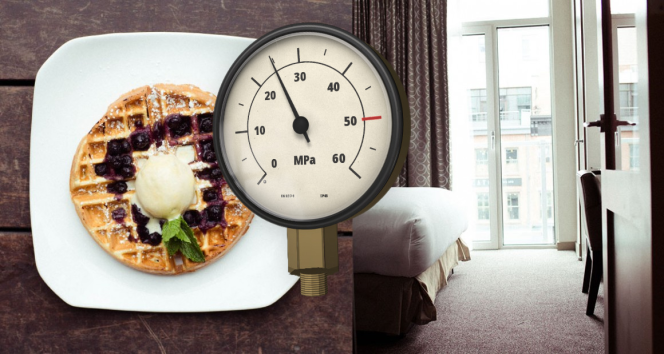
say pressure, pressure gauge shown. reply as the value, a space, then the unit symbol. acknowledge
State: 25 MPa
